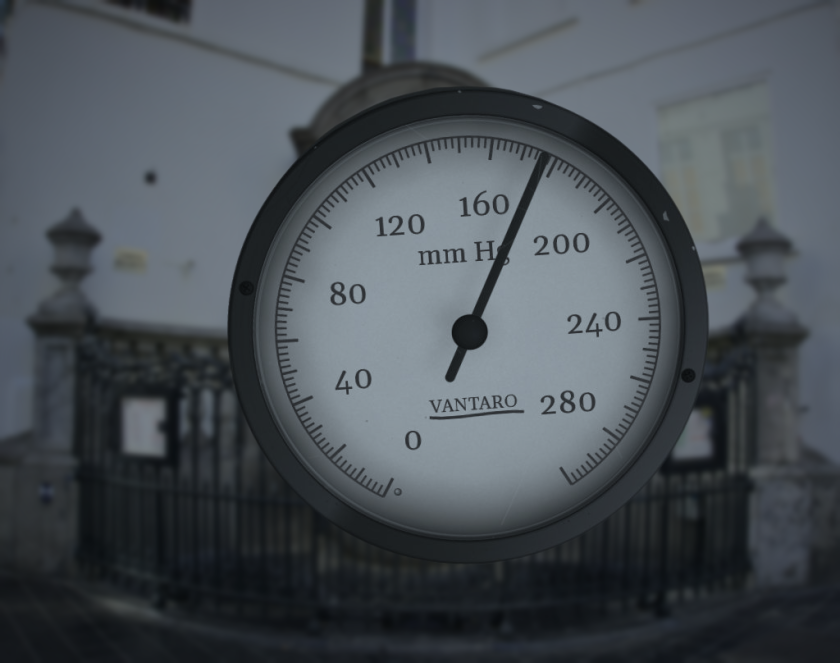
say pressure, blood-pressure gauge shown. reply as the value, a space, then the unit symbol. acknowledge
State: 176 mmHg
